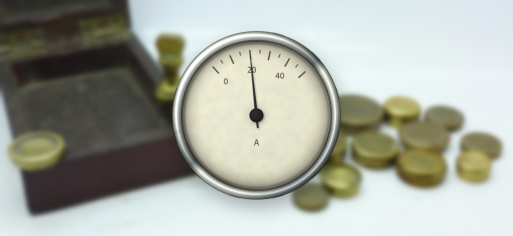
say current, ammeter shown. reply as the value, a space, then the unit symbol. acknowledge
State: 20 A
